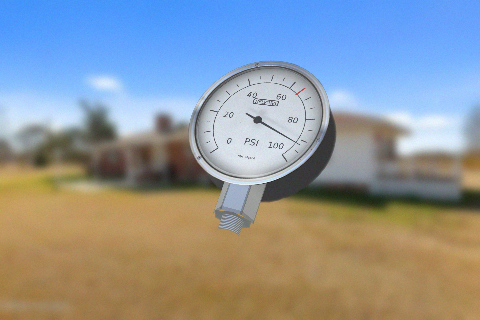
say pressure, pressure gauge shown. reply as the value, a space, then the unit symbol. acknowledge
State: 92.5 psi
